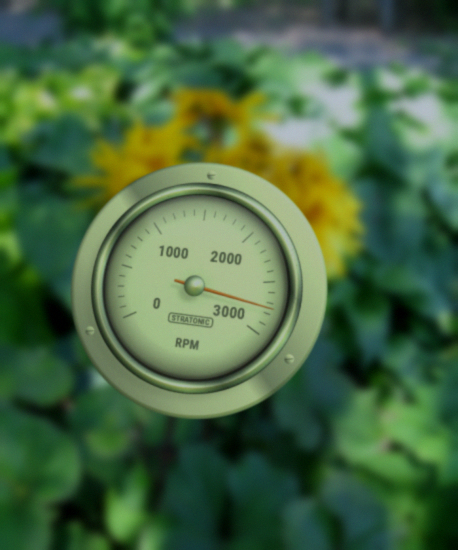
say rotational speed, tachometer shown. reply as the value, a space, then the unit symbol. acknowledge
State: 2750 rpm
